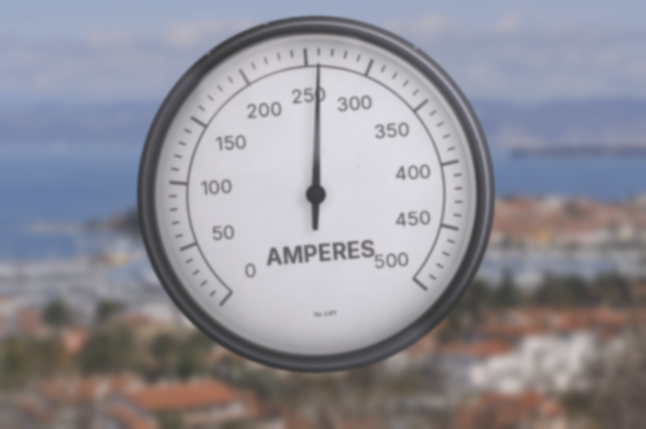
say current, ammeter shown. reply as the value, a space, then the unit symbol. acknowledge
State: 260 A
